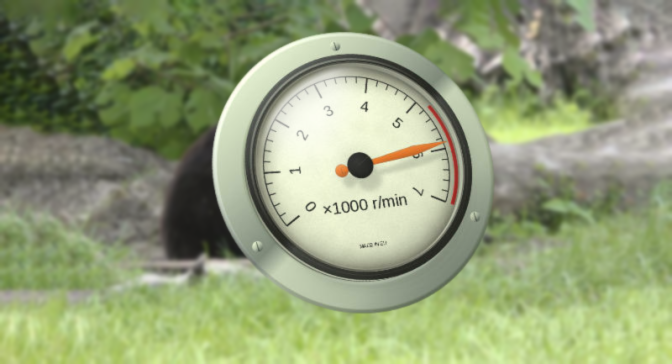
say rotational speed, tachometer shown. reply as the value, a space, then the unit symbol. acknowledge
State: 5900 rpm
